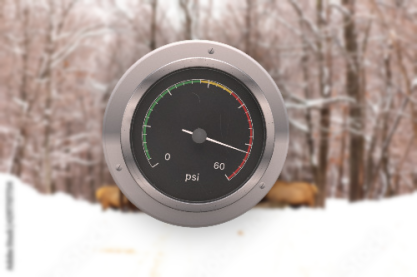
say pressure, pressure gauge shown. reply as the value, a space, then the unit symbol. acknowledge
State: 52 psi
